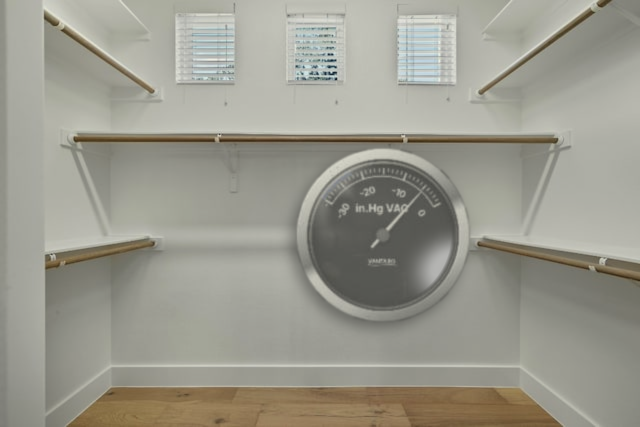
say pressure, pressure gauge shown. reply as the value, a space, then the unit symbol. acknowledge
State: -5 inHg
